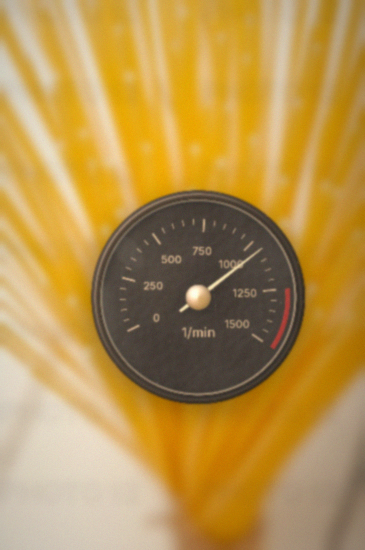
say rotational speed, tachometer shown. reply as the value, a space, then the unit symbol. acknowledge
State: 1050 rpm
